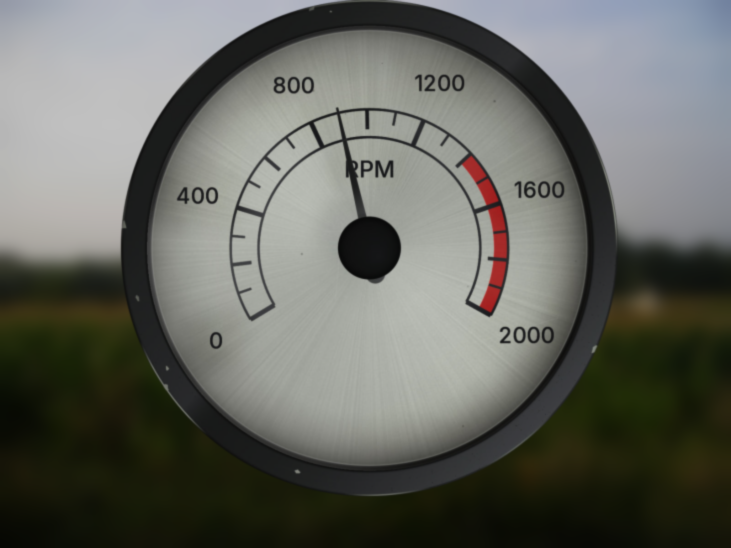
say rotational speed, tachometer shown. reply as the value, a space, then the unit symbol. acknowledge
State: 900 rpm
